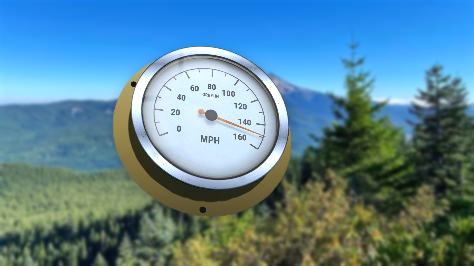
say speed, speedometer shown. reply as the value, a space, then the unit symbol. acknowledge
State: 150 mph
